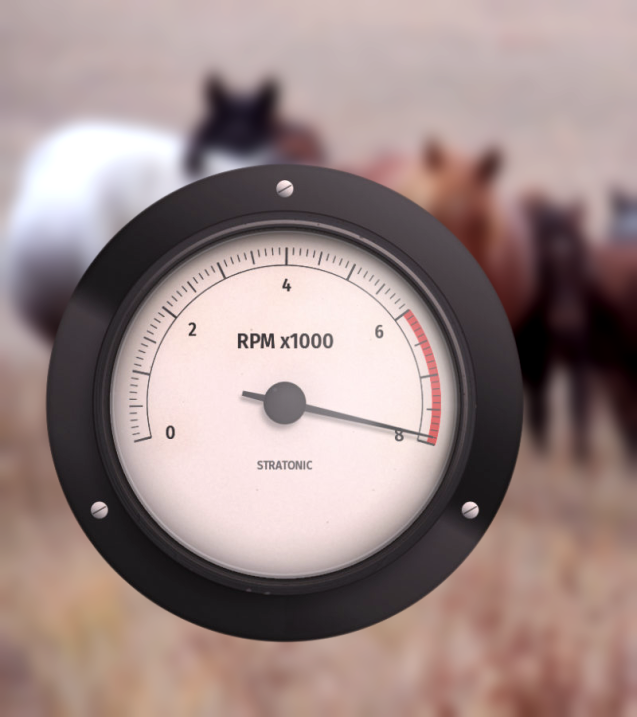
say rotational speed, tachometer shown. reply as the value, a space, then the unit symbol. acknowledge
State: 7900 rpm
